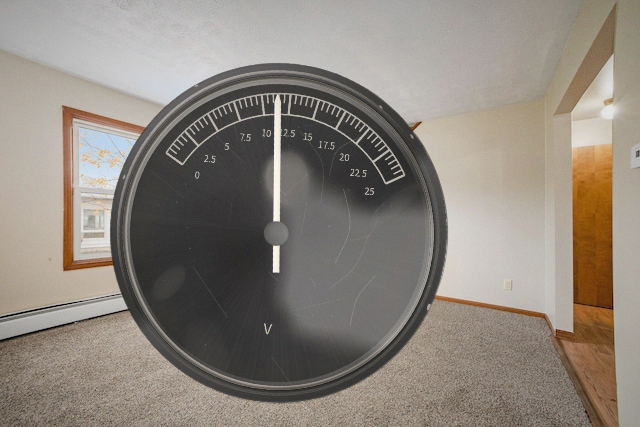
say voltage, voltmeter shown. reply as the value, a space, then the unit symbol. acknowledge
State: 11.5 V
